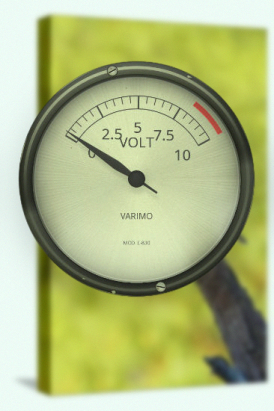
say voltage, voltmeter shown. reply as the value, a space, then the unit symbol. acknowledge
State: 0.25 V
